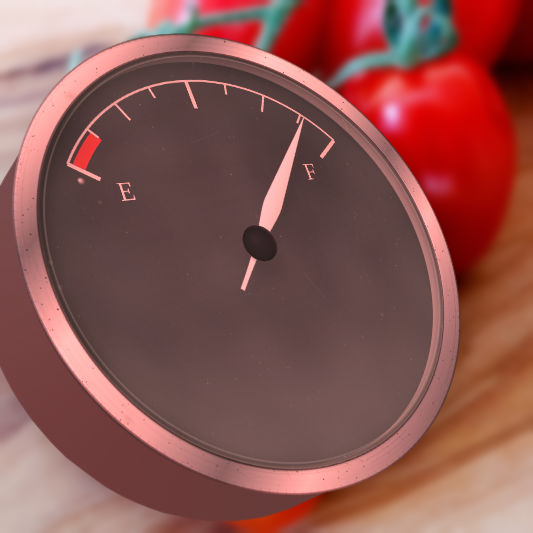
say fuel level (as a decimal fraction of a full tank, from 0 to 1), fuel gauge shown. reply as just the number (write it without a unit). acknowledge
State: 0.875
